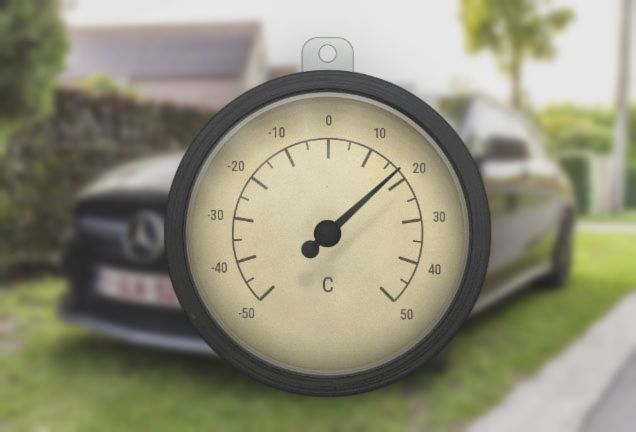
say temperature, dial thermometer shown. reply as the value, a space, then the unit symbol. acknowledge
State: 17.5 °C
